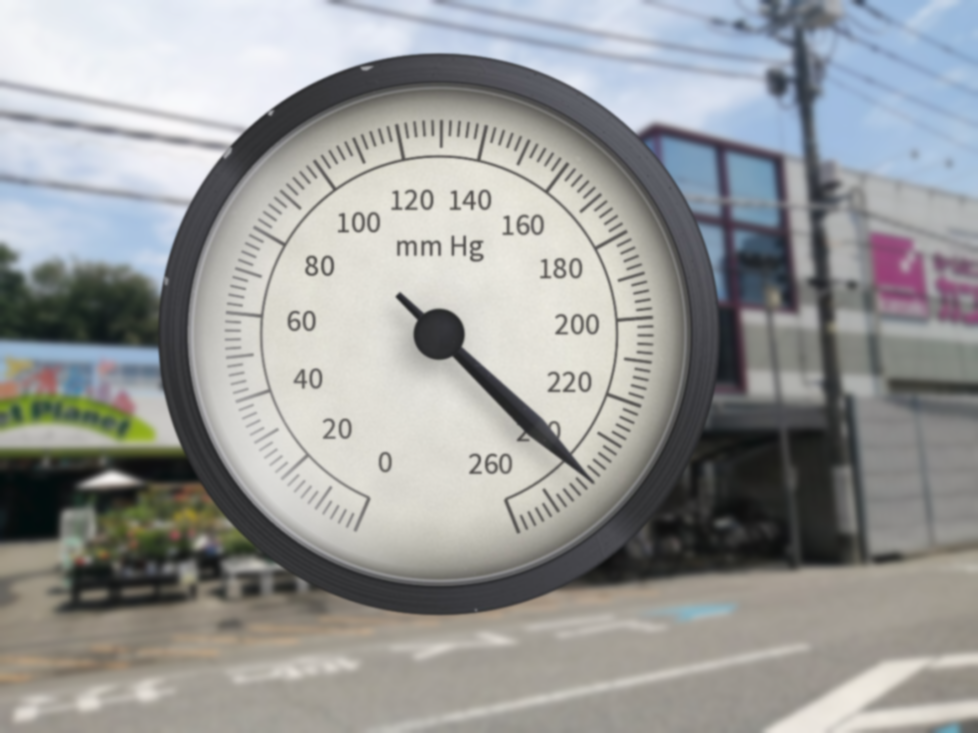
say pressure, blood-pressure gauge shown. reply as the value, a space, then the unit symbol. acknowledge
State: 240 mmHg
